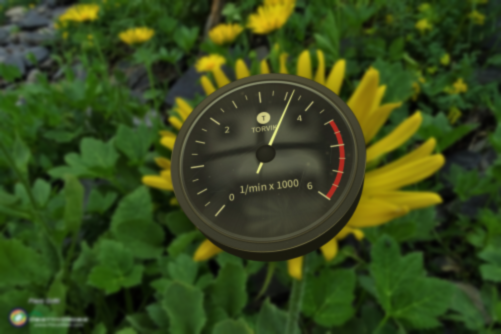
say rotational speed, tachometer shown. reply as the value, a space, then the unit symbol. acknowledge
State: 3625 rpm
